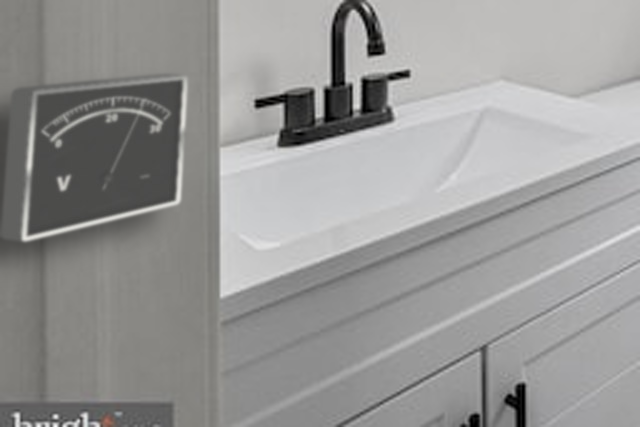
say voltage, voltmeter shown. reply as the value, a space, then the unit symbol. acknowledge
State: 25 V
